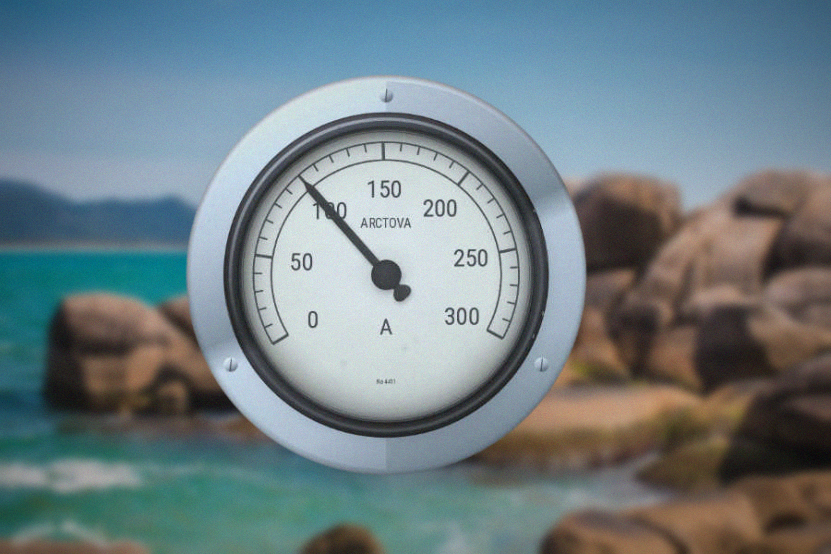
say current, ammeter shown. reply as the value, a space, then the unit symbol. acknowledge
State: 100 A
